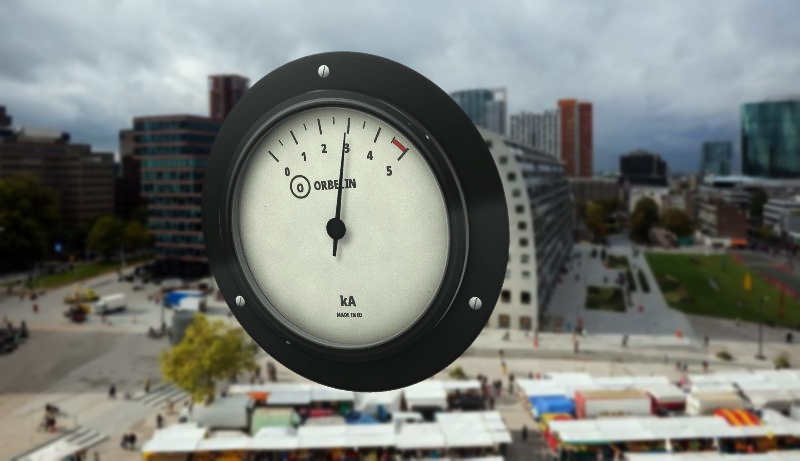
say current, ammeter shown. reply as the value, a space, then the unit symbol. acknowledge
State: 3 kA
